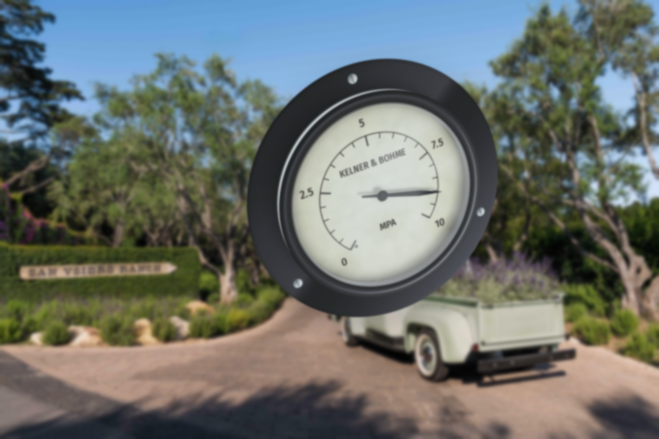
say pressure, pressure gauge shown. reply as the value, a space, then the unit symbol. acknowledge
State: 9 MPa
